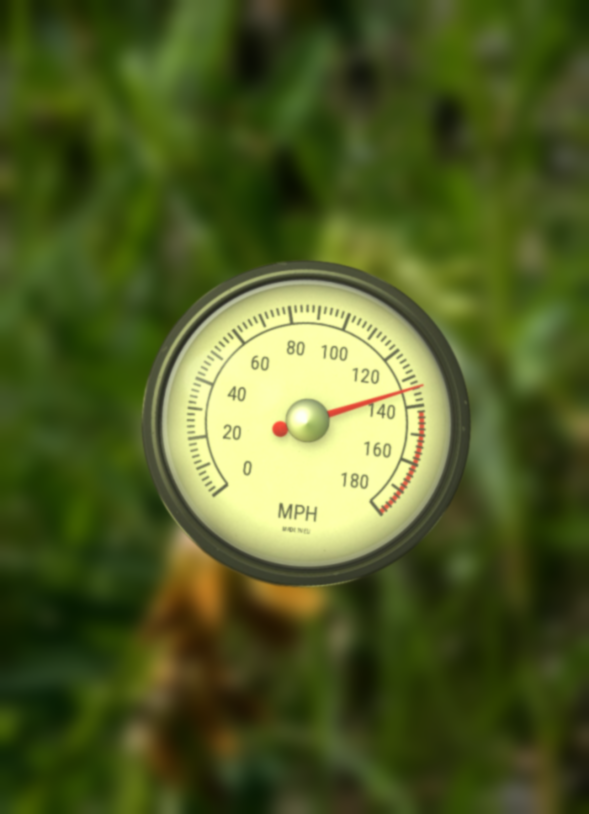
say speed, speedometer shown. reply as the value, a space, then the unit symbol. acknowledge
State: 134 mph
